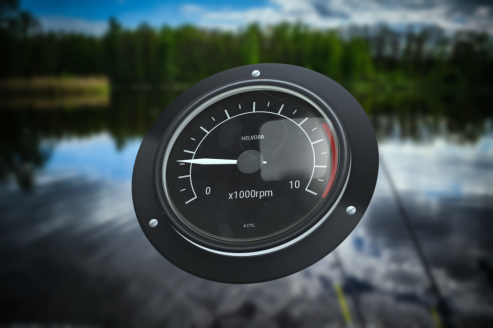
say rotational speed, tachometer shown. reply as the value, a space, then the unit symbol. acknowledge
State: 1500 rpm
